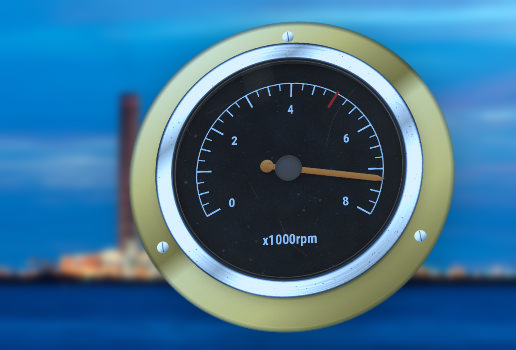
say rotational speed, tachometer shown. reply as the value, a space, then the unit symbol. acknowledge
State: 7250 rpm
